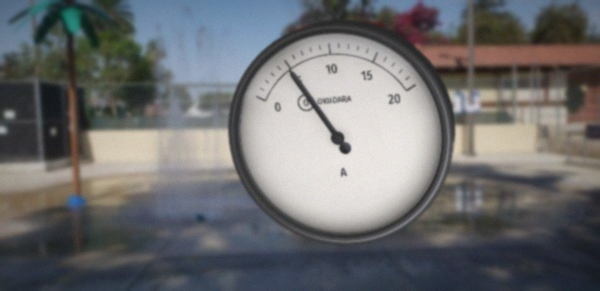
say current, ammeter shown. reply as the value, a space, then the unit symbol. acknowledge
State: 5 A
